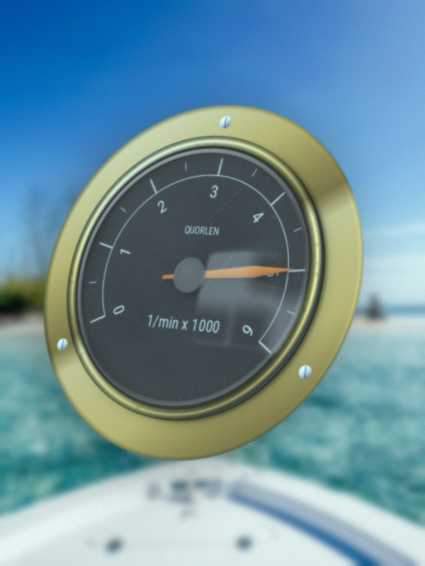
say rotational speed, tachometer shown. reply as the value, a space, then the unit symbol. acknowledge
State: 5000 rpm
